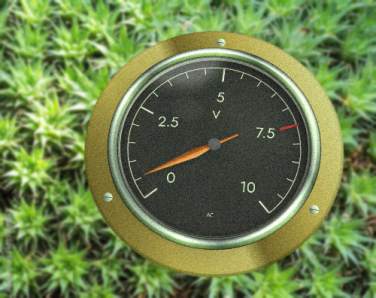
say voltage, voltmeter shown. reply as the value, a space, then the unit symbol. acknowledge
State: 0.5 V
